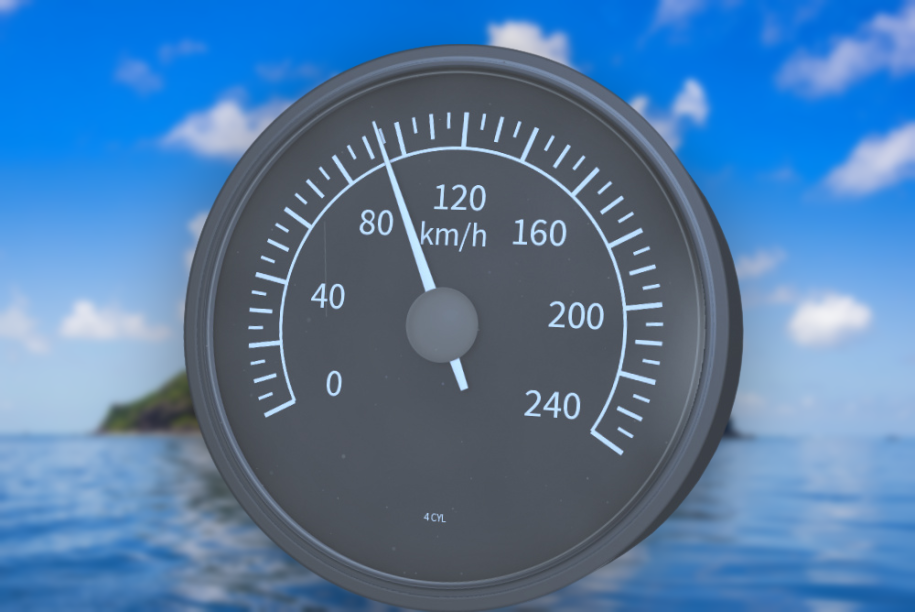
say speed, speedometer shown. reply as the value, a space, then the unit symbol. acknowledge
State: 95 km/h
